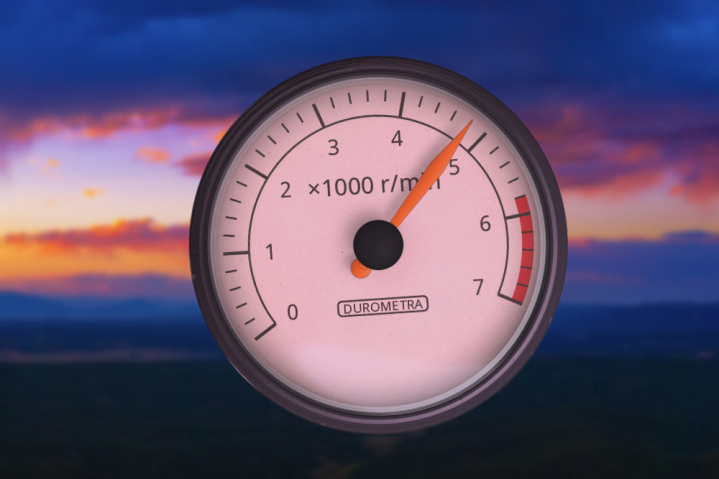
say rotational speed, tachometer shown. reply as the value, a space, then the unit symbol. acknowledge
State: 4800 rpm
